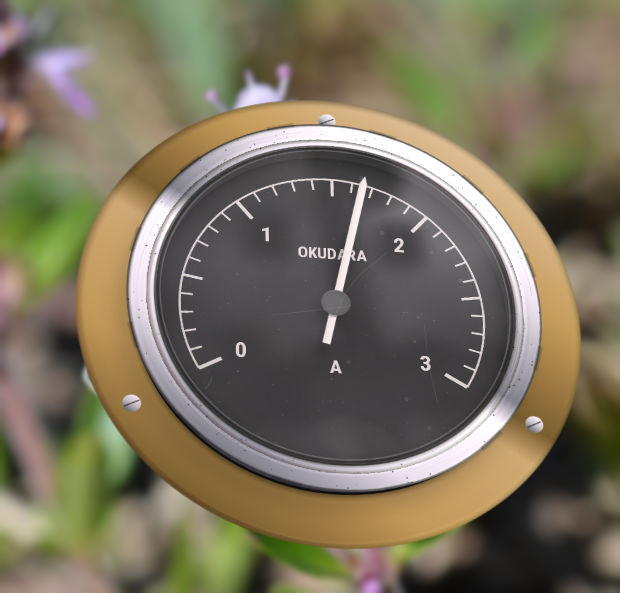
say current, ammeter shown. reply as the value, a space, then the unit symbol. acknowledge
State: 1.65 A
